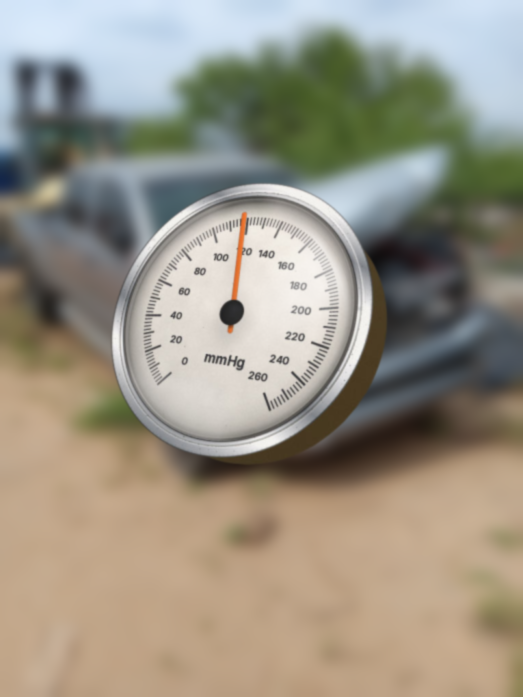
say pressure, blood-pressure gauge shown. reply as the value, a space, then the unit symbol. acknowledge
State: 120 mmHg
